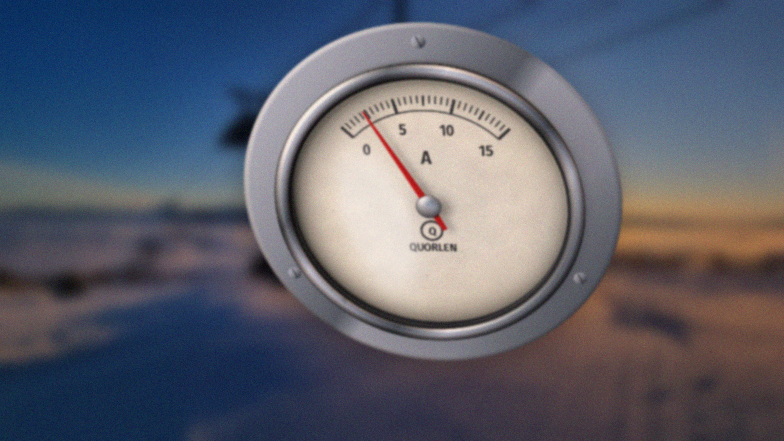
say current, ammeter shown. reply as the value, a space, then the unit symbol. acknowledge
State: 2.5 A
